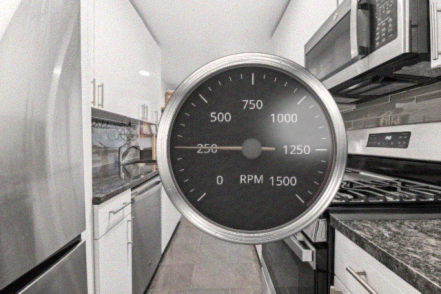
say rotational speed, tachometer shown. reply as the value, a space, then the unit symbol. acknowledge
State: 250 rpm
